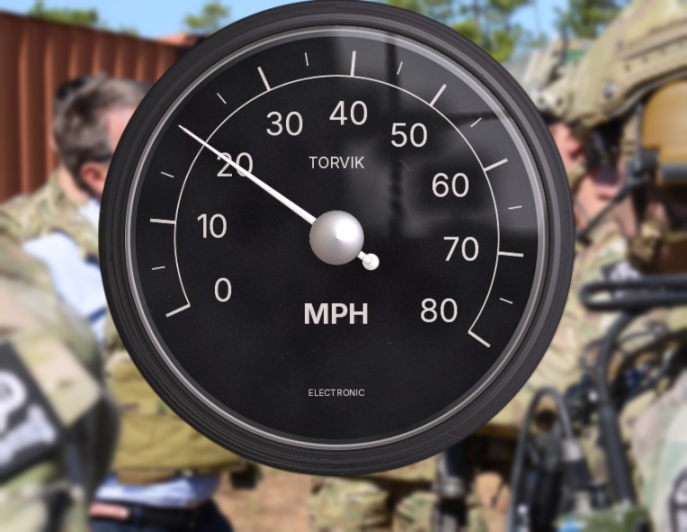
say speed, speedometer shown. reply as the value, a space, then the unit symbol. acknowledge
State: 20 mph
